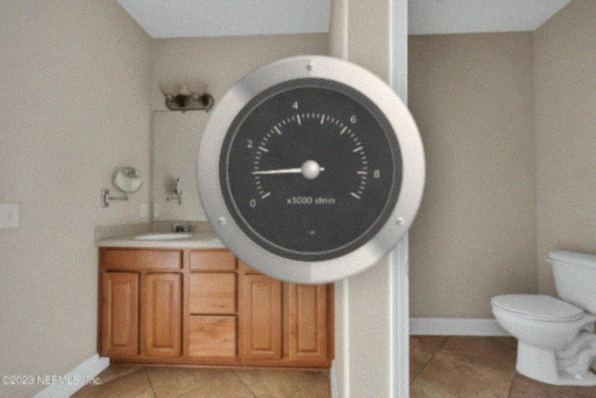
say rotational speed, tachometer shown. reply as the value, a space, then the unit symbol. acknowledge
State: 1000 rpm
